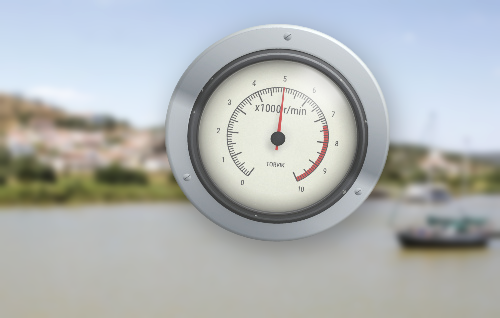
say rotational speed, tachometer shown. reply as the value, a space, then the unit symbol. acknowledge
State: 5000 rpm
